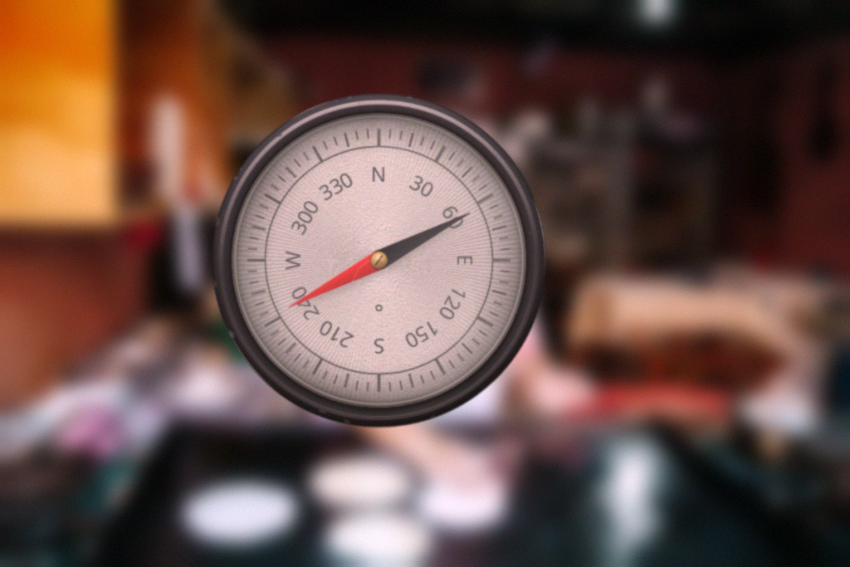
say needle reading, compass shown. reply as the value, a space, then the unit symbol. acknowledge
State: 242.5 °
